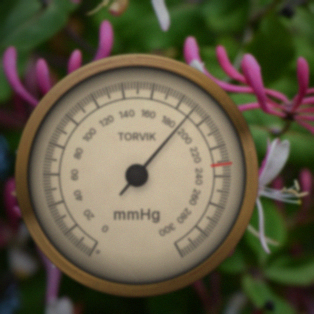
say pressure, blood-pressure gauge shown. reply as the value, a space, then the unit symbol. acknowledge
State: 190 mmHg
